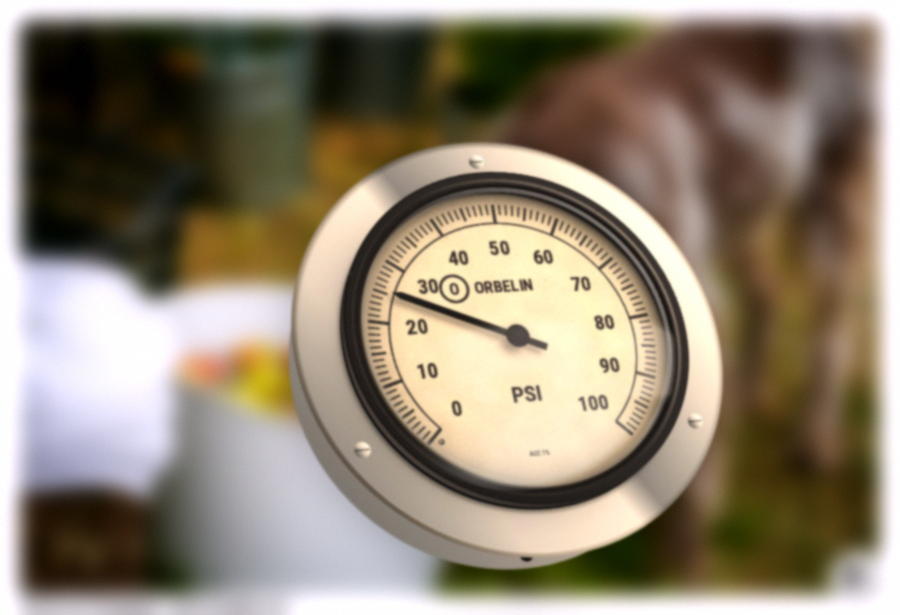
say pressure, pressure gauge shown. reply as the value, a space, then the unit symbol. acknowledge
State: 25 psi
